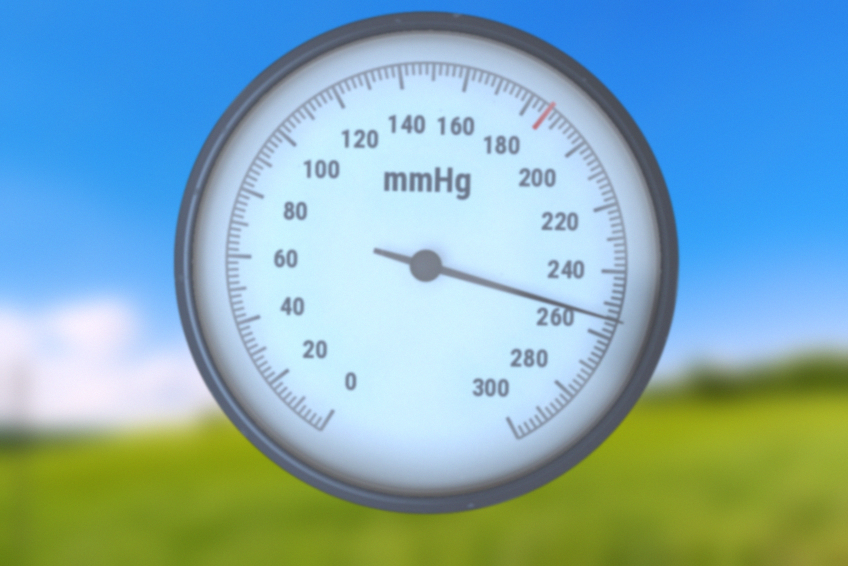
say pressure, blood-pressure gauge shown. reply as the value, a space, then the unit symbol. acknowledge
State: 254 mmHg
